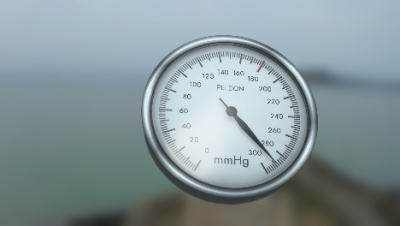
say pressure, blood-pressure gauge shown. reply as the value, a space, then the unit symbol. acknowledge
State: 290 mmHg
